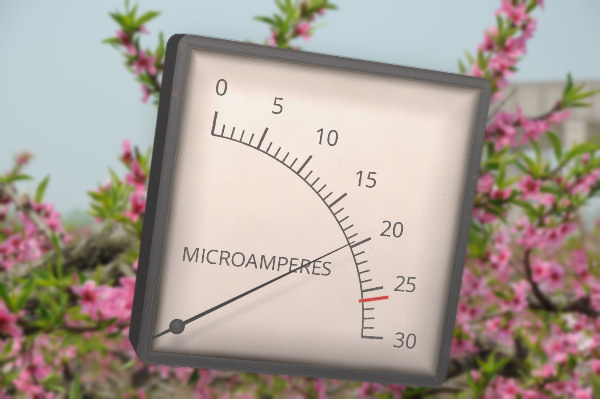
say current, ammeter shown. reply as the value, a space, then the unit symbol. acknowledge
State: 19.5 µA
